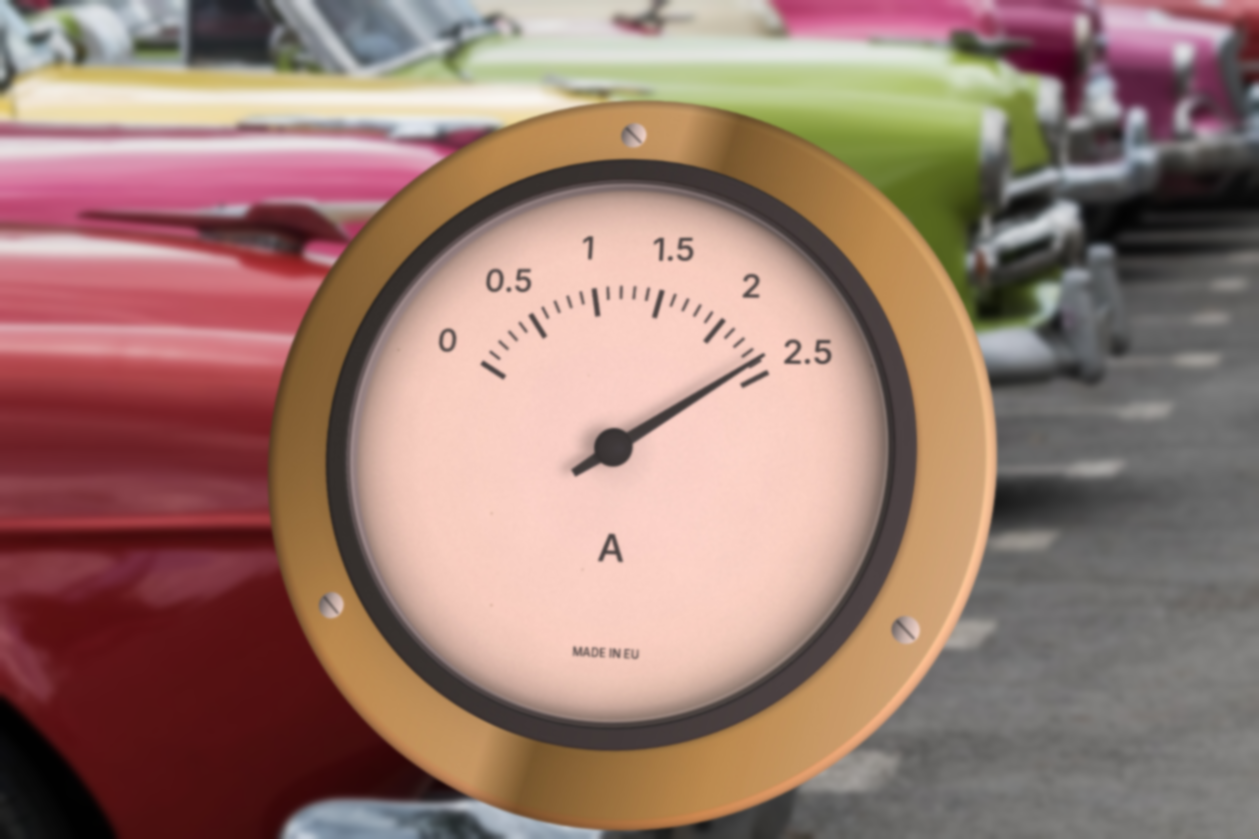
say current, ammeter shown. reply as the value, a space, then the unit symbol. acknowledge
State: 2.4 A
